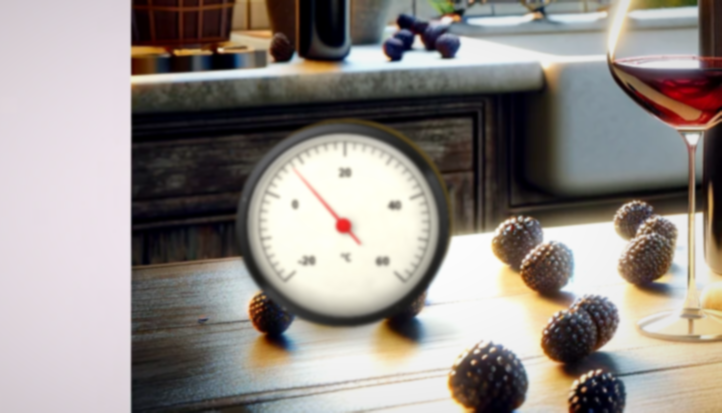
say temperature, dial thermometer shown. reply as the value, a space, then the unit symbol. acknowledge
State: 8 °C
